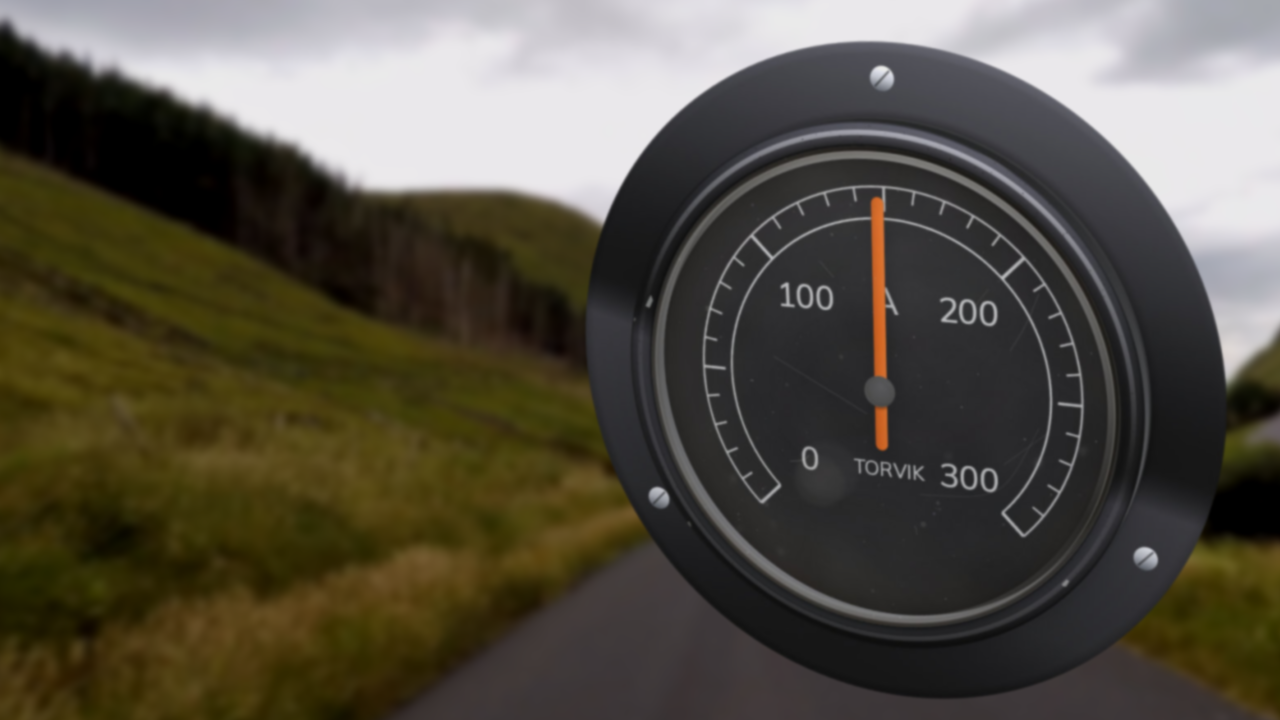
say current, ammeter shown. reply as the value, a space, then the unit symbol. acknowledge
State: 150 A
